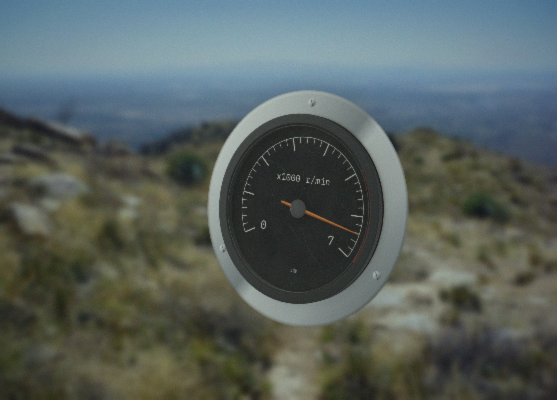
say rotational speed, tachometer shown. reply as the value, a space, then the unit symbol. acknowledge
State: 6400 rpm
